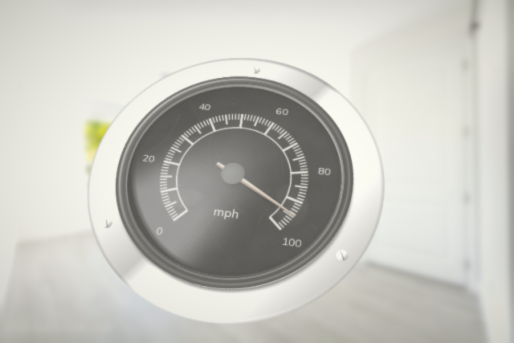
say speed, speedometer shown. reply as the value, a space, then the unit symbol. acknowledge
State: 95 mph
